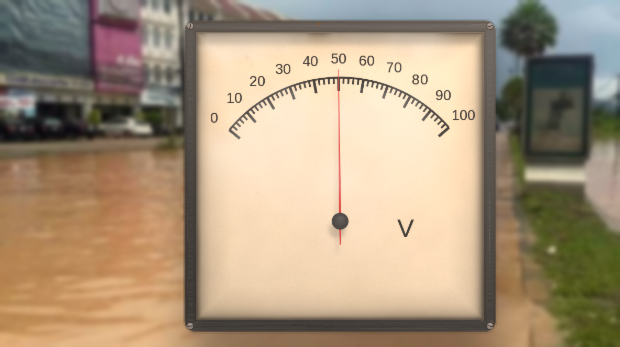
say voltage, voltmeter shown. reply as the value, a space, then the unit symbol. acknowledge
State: 50 V
